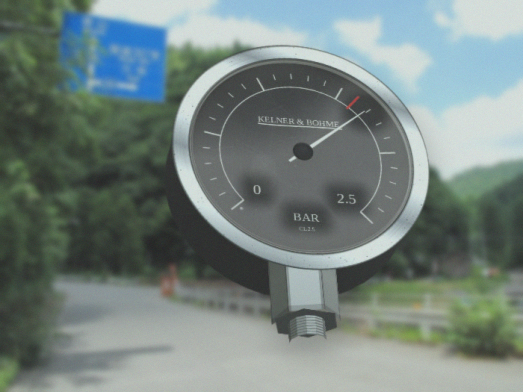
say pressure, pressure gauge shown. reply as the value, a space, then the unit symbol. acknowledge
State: 1.7 bar
